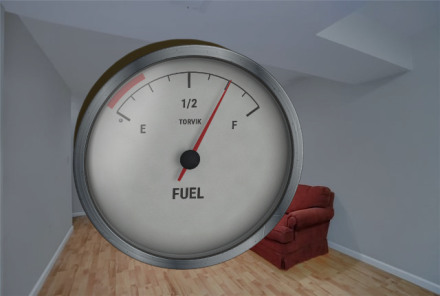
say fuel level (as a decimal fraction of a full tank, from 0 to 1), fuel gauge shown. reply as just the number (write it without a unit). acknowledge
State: 0.75
